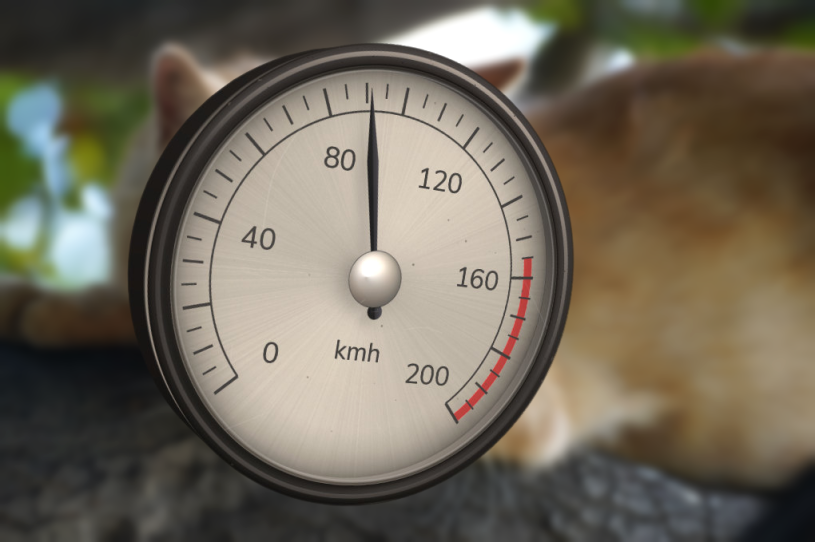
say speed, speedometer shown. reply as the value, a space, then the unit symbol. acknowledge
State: 90 km/h
